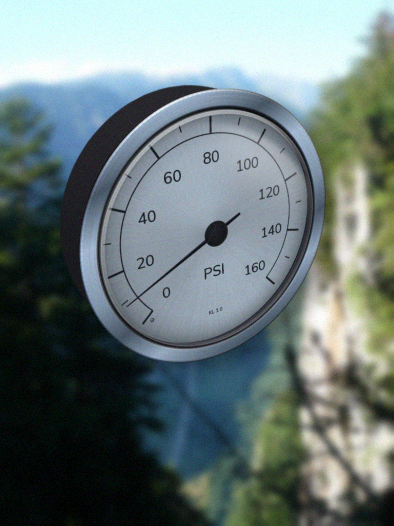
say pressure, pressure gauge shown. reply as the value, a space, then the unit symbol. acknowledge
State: 10 psi
